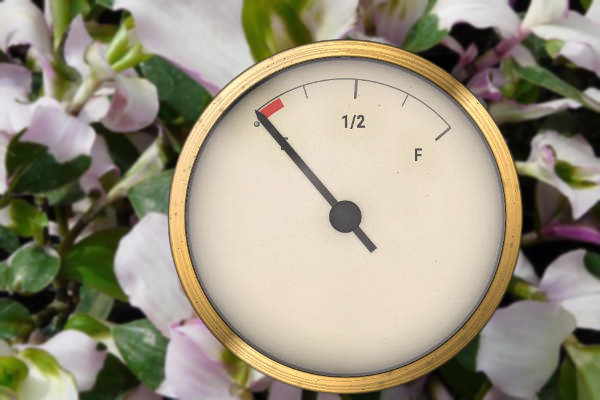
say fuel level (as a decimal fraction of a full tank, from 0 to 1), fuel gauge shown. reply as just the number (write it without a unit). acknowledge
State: 0
